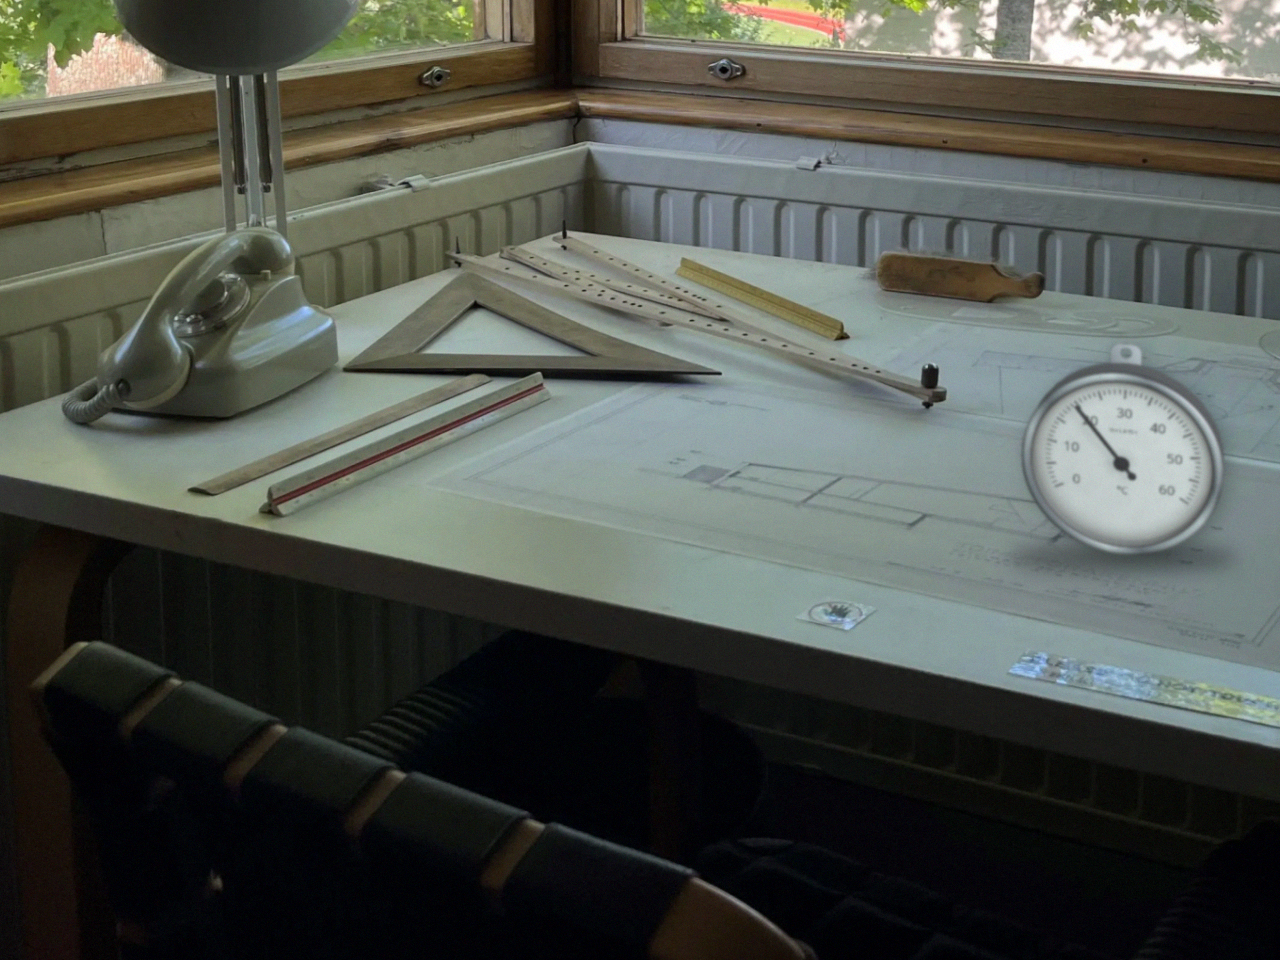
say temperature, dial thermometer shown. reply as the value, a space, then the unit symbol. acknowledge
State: 20 °C
